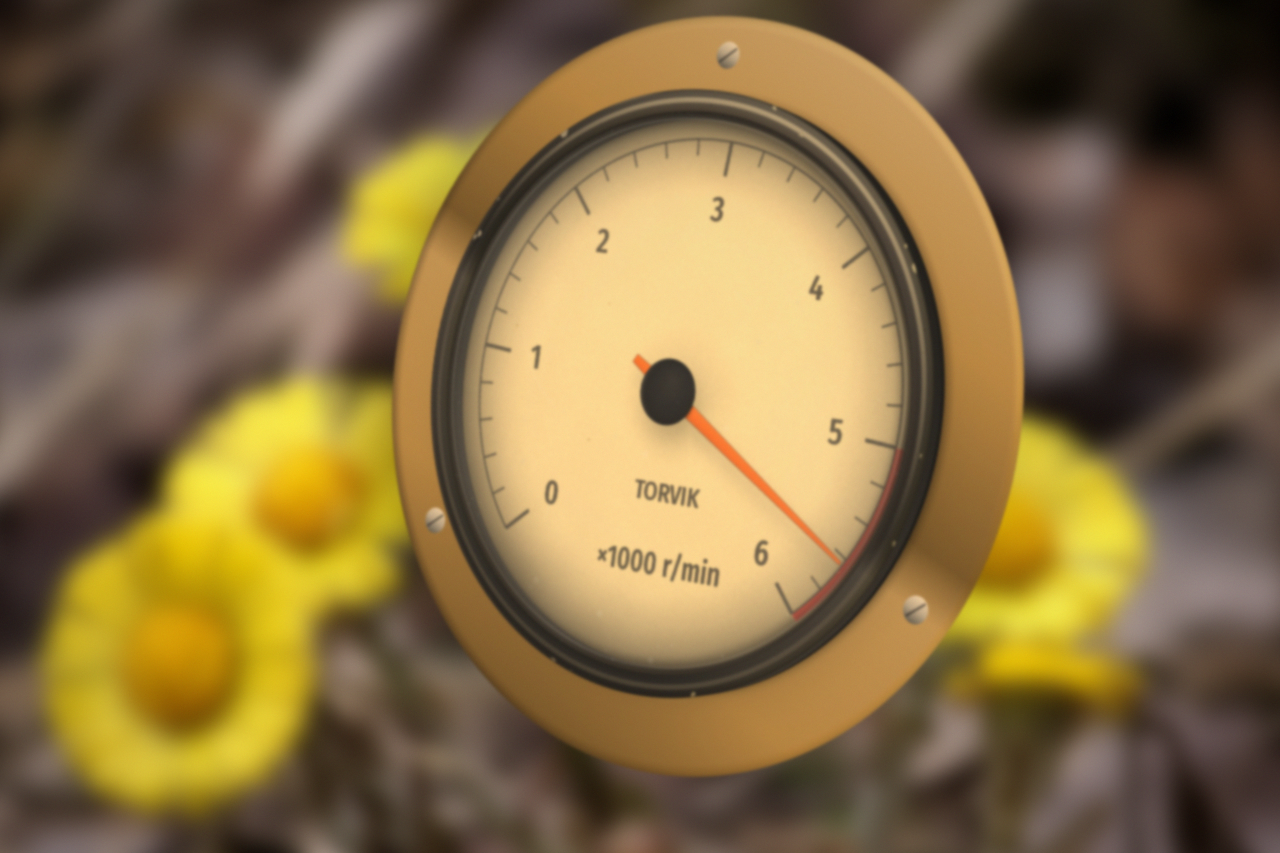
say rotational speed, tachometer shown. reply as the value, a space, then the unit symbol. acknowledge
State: 5600 rpm
